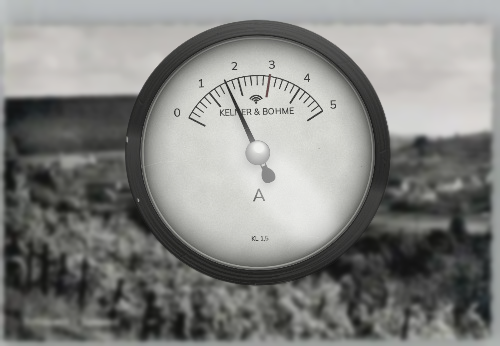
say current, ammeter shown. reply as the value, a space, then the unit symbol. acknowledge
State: 1.6 A
